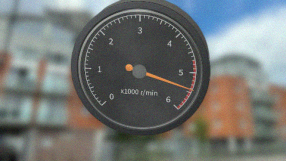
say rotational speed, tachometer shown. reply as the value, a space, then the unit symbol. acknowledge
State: 5400 rpm
